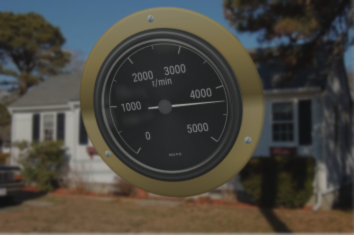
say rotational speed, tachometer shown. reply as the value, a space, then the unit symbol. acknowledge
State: 4250 rpm
